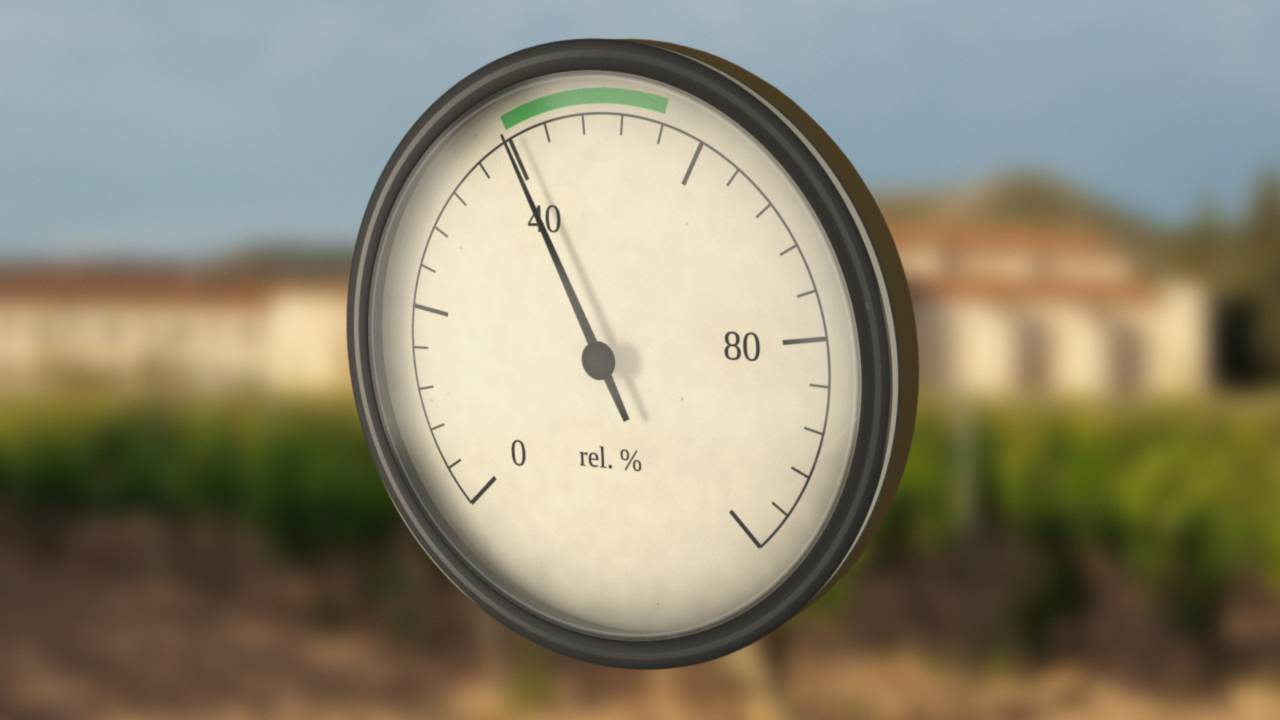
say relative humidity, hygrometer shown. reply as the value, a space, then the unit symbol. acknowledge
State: 40 %
